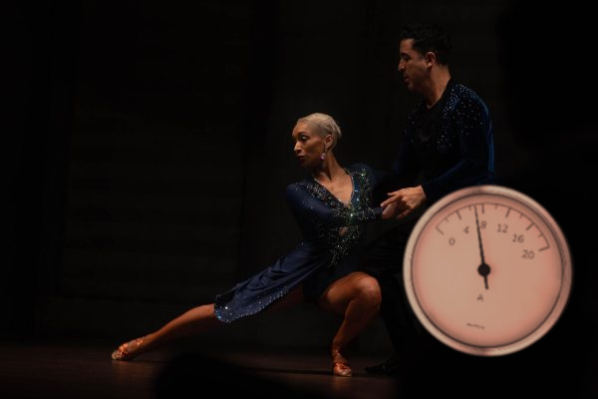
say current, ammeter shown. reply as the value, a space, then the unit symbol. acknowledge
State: 7 A
